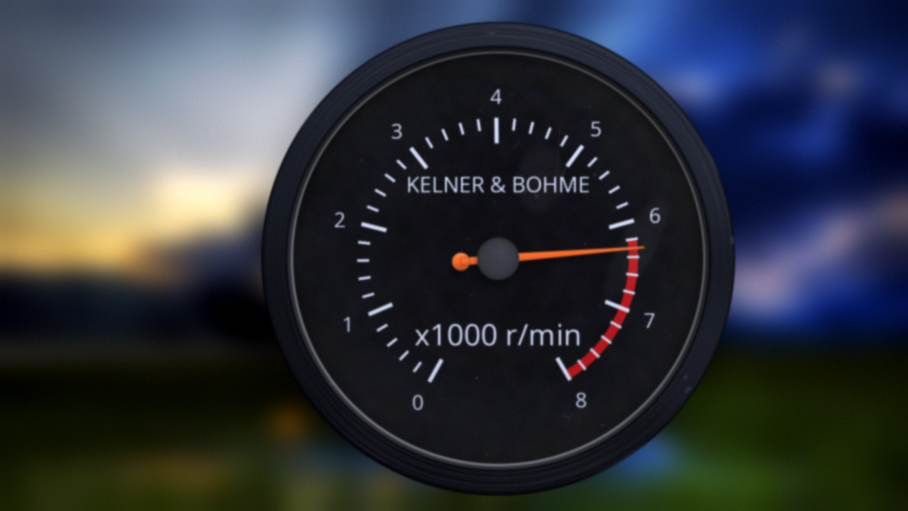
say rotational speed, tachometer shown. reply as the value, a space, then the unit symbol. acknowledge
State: 6300 rpm
